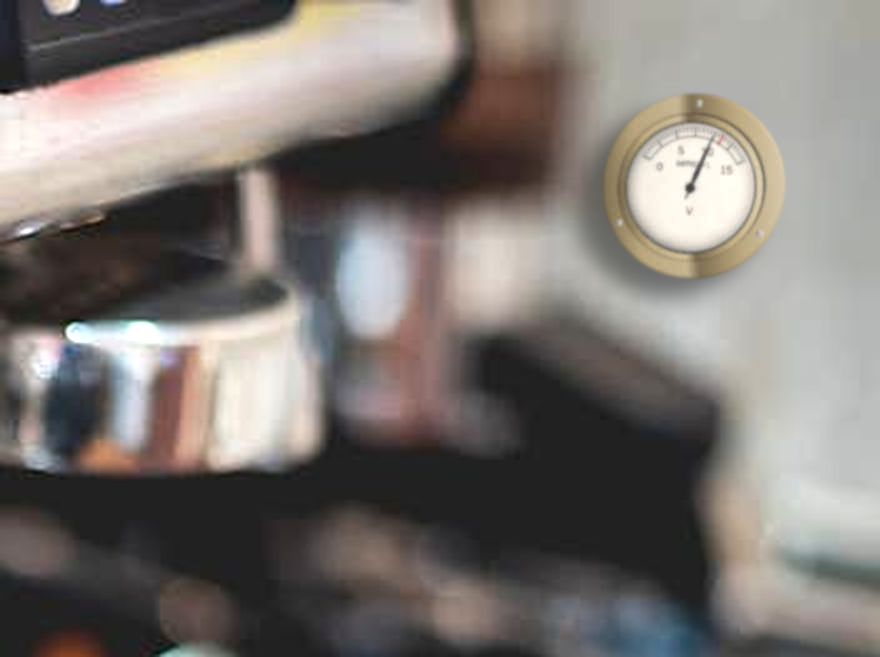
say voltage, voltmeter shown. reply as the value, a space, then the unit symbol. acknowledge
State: 10 V
